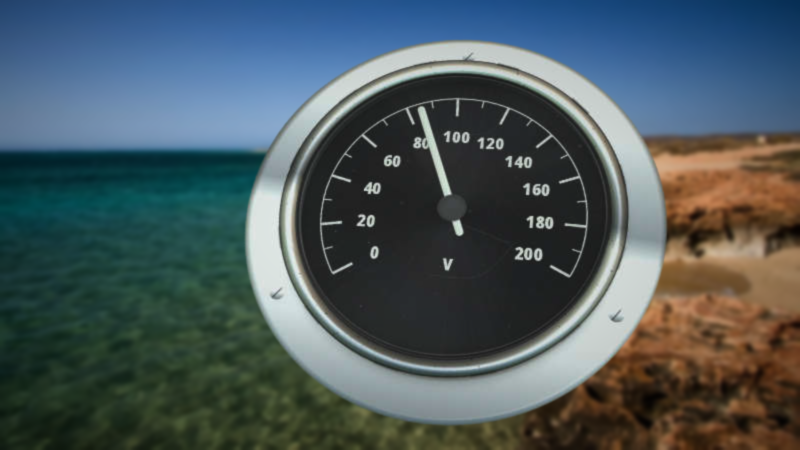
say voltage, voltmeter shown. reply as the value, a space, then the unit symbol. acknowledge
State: 85 V
